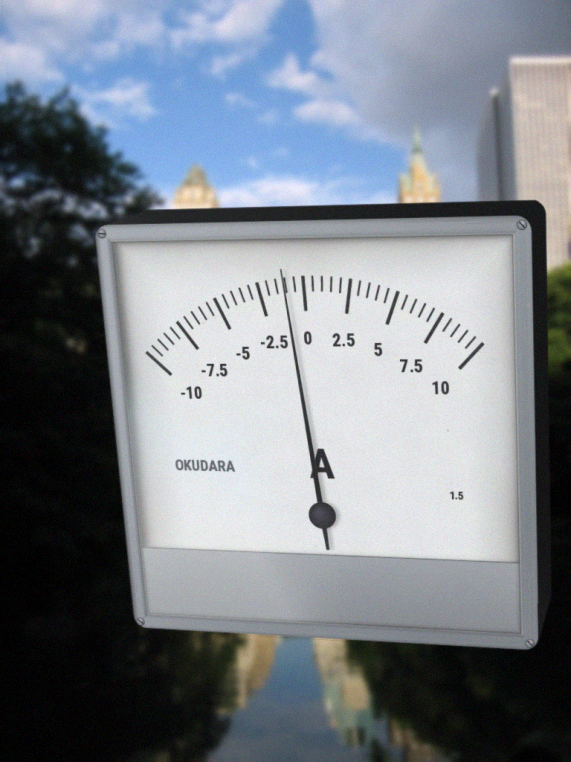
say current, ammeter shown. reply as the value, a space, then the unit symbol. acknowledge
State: -1 A
